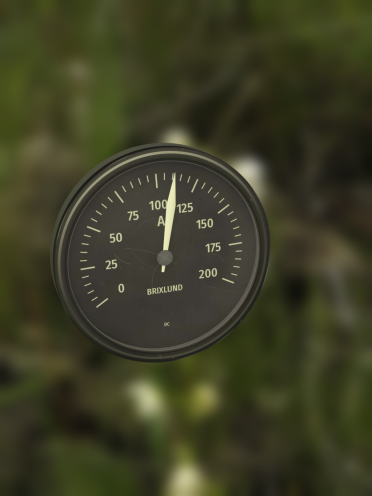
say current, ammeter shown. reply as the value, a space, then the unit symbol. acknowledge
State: 110 A
